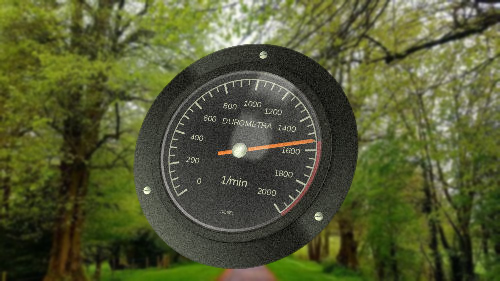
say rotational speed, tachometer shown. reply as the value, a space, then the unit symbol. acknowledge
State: 1550 rpm
